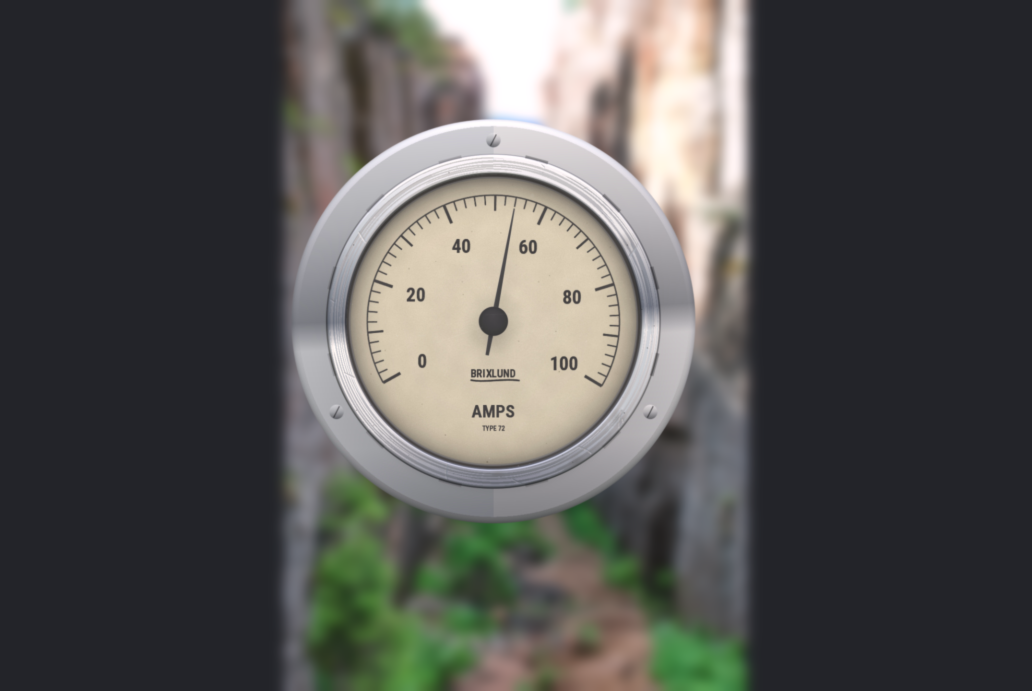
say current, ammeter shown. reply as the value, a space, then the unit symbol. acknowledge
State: 54 A
